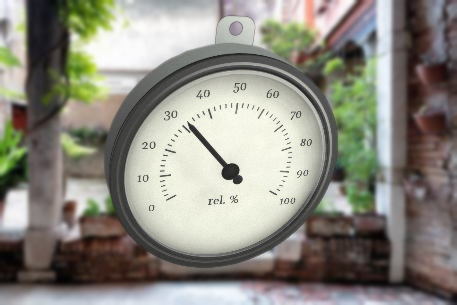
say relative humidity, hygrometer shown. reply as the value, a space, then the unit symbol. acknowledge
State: 32 %
